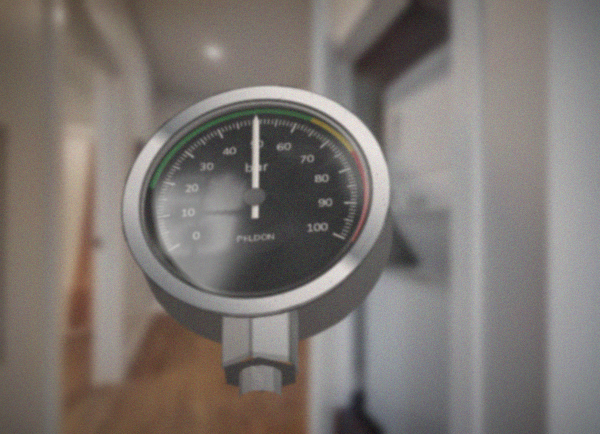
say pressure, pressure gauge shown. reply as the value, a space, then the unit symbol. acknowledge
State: 50 bar
